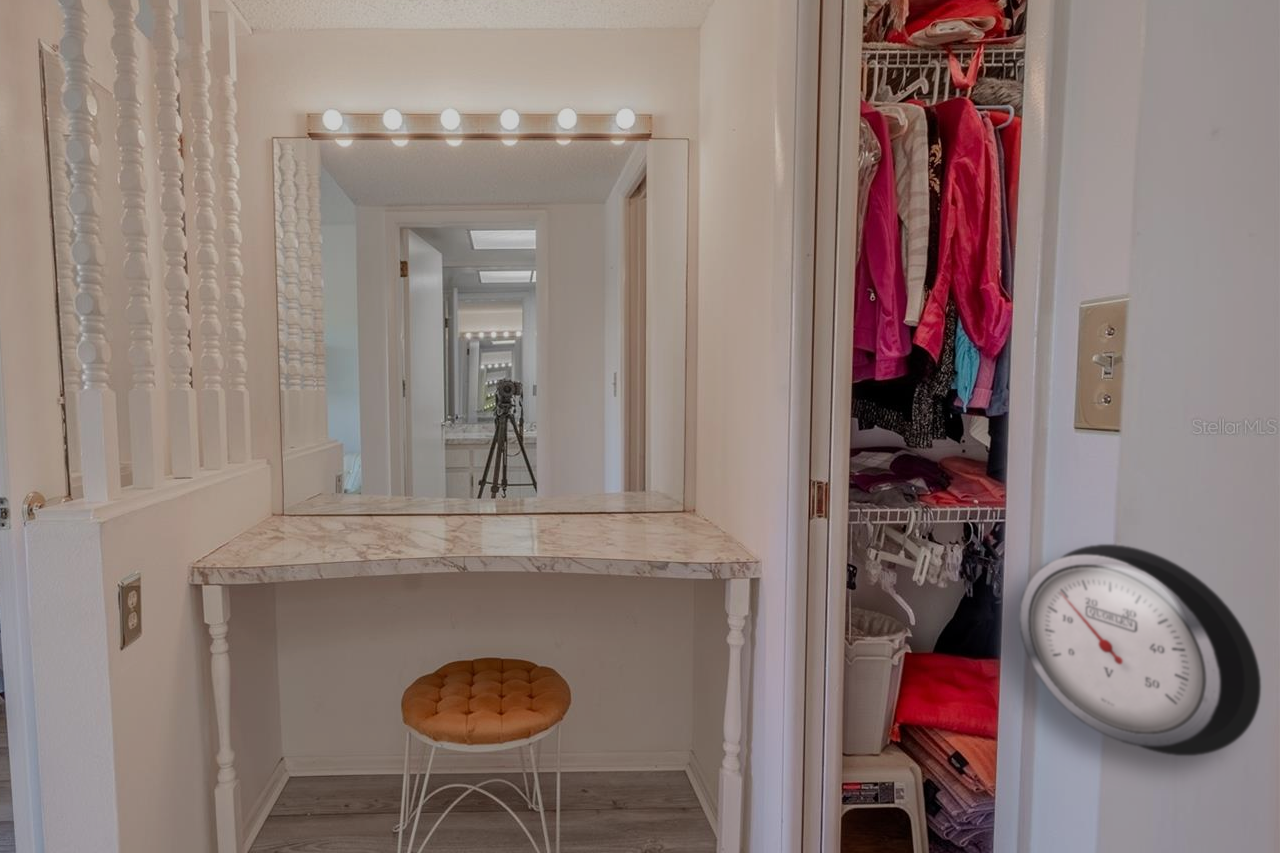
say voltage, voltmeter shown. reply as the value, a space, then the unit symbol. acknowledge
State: 15 V
